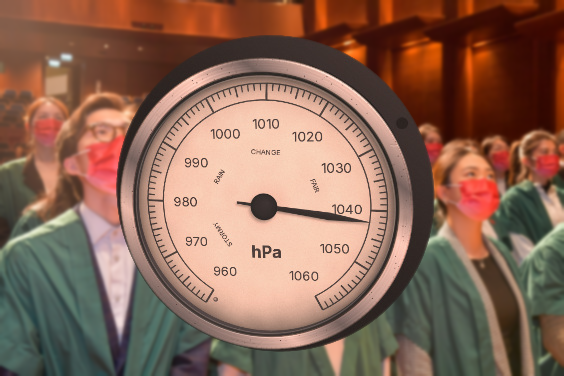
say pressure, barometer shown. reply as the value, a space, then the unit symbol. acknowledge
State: 1042 hPa
